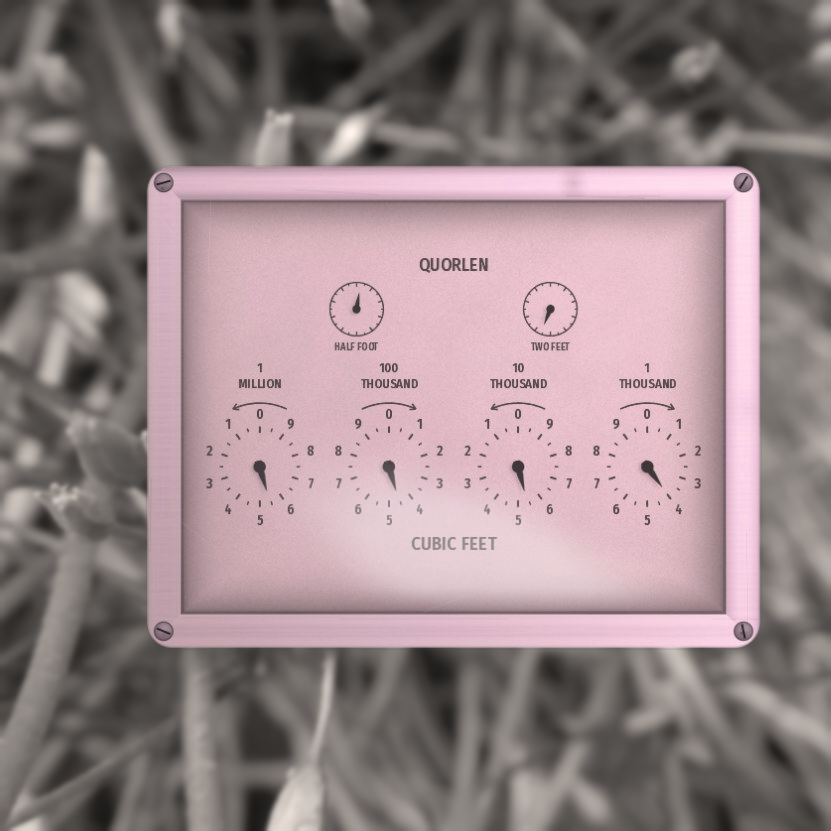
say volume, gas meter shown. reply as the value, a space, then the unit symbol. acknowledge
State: 545400 ft³
